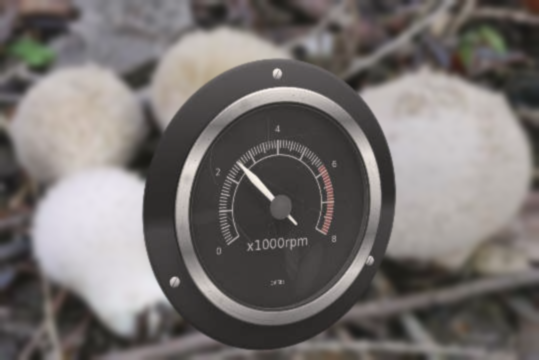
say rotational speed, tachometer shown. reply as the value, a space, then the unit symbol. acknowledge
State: 2500 rpm
